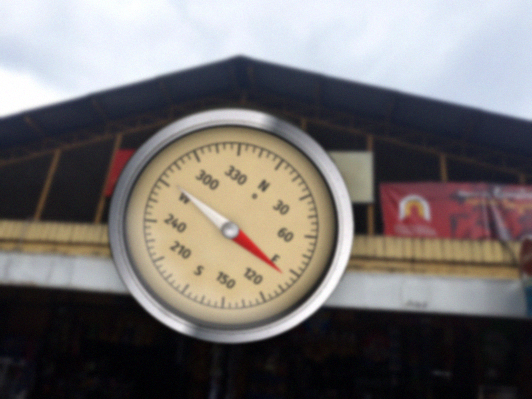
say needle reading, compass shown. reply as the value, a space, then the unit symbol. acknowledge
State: 95 °
